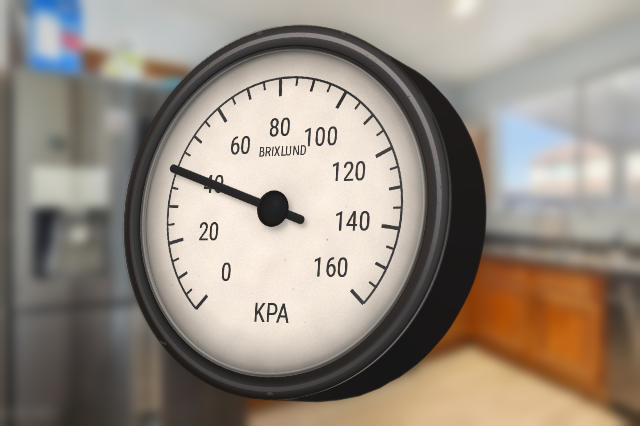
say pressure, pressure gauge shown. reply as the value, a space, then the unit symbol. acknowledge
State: 40 kPa
